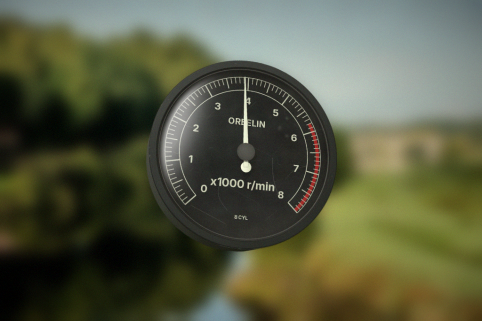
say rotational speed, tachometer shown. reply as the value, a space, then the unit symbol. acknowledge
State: 3900 rpm
